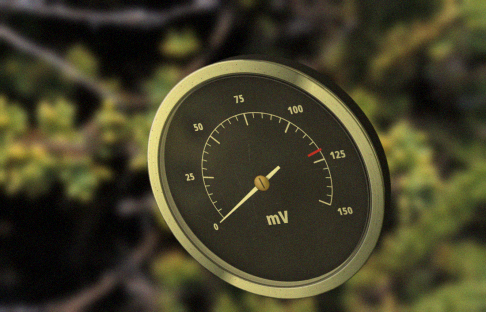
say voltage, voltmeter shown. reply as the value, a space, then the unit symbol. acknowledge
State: 0 mV
